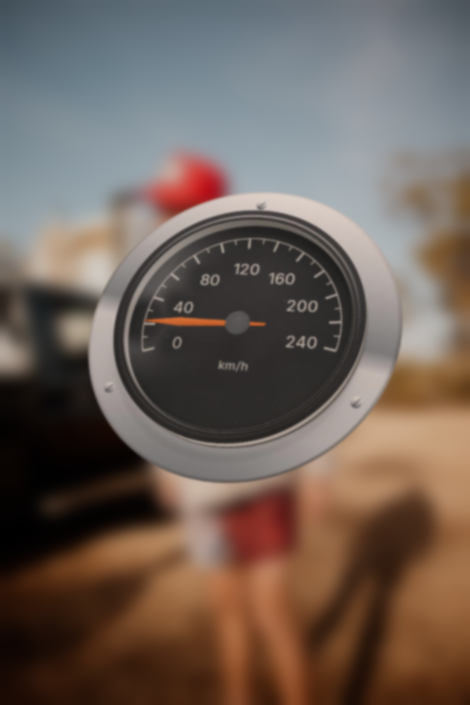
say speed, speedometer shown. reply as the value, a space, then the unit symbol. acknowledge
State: 20 km/h
